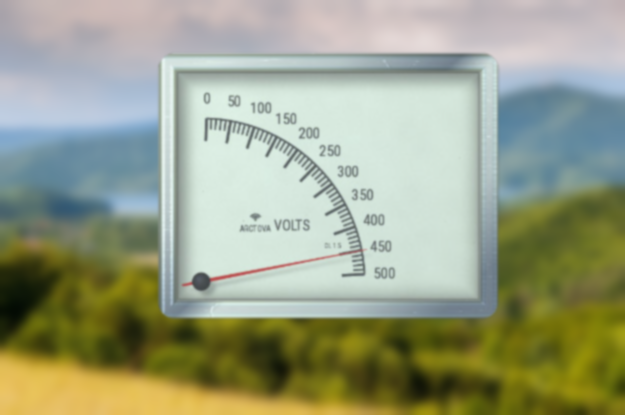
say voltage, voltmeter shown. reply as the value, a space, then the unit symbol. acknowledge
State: 450 V
